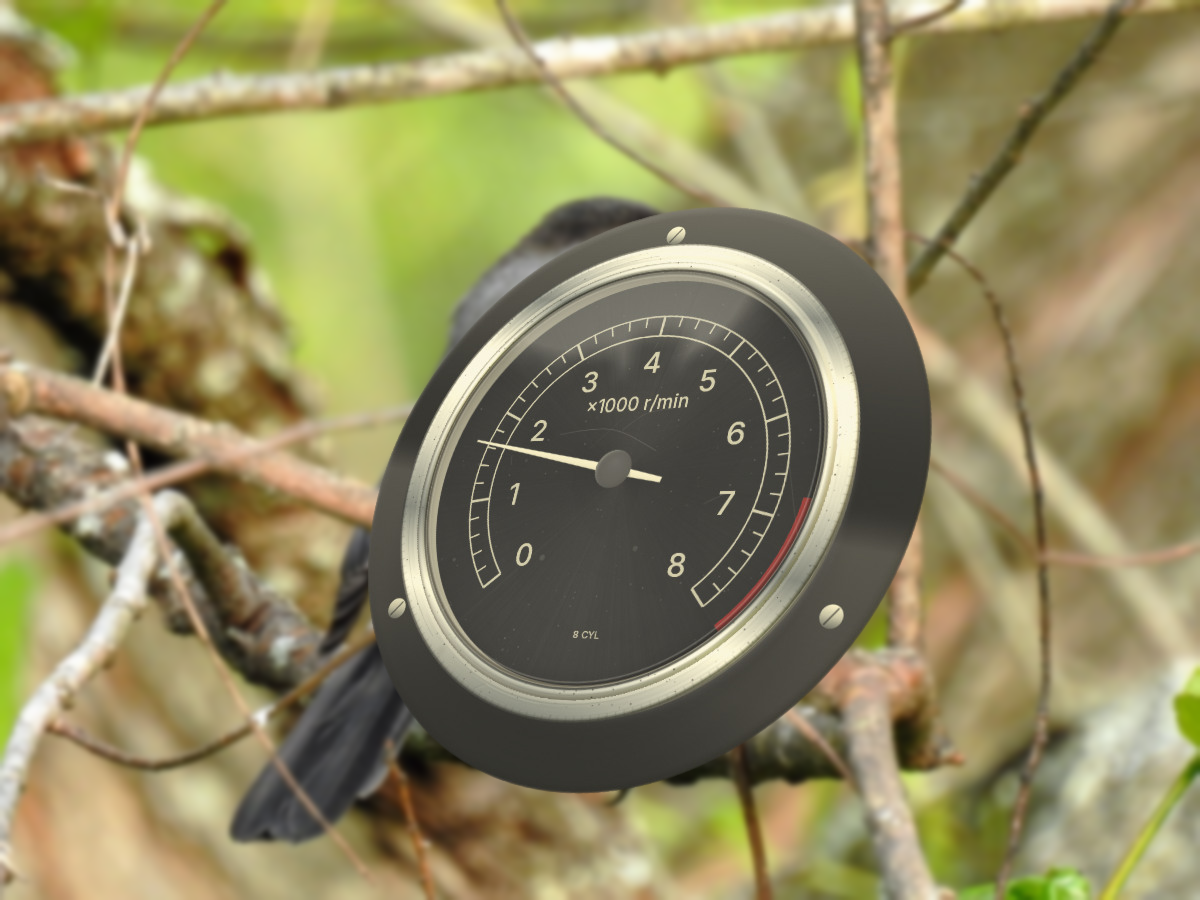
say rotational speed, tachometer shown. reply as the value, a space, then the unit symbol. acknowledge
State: 1600 rpm
